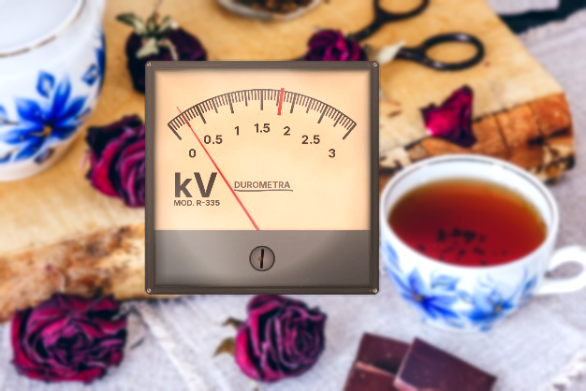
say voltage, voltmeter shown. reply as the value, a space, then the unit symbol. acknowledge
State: 0.25 kV
